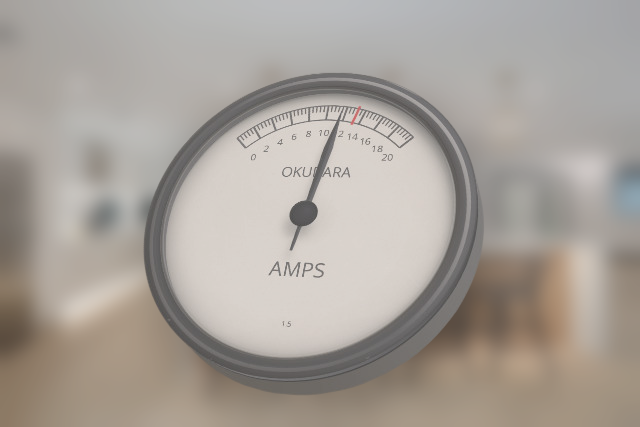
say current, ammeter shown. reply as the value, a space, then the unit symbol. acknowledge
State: 12 A
